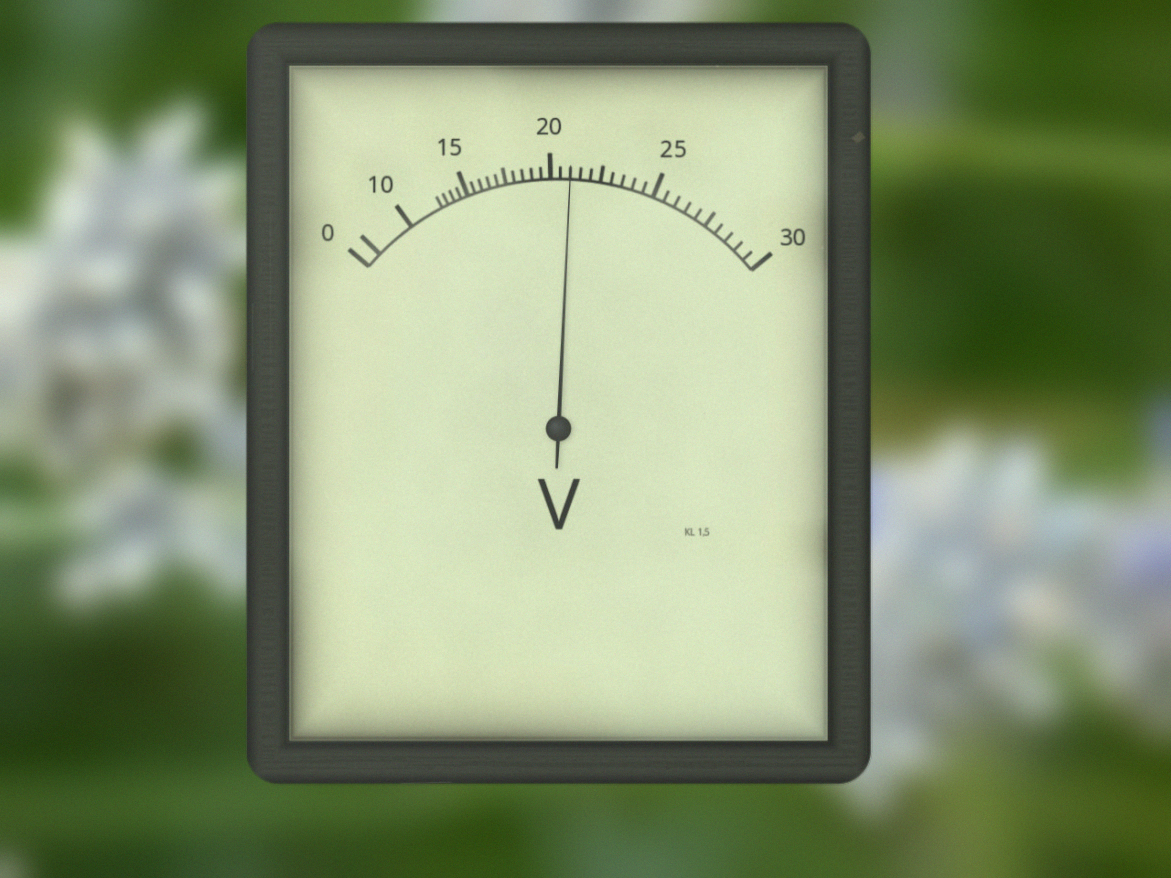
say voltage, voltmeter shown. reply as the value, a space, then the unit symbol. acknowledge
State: 21 V
